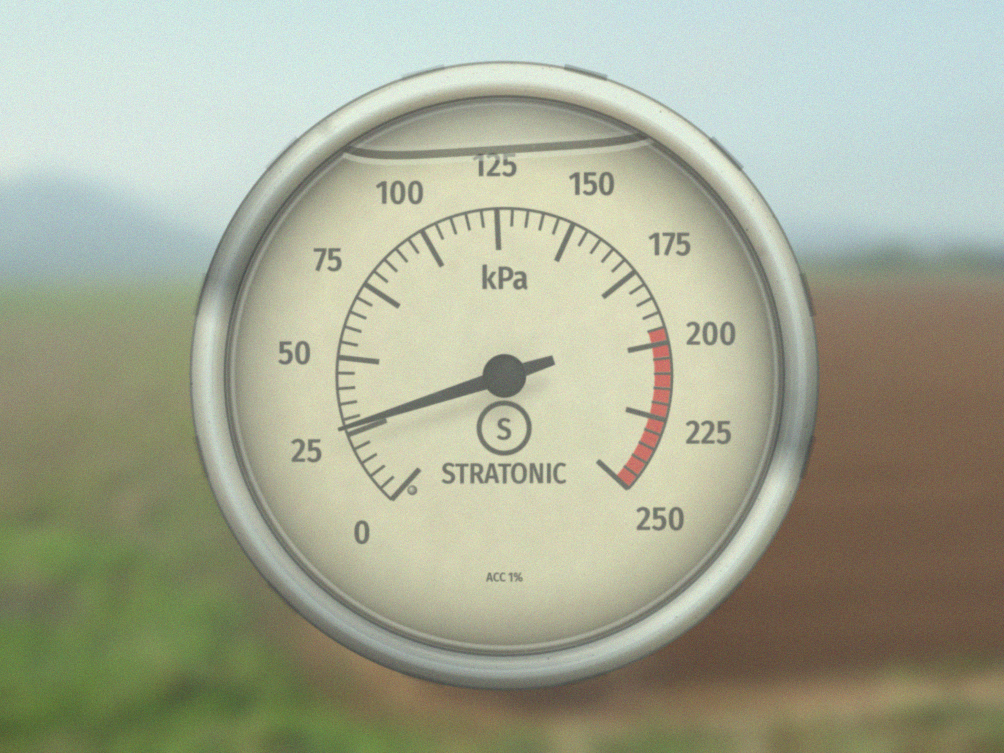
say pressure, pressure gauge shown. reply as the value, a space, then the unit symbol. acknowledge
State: 27.5 kPa
